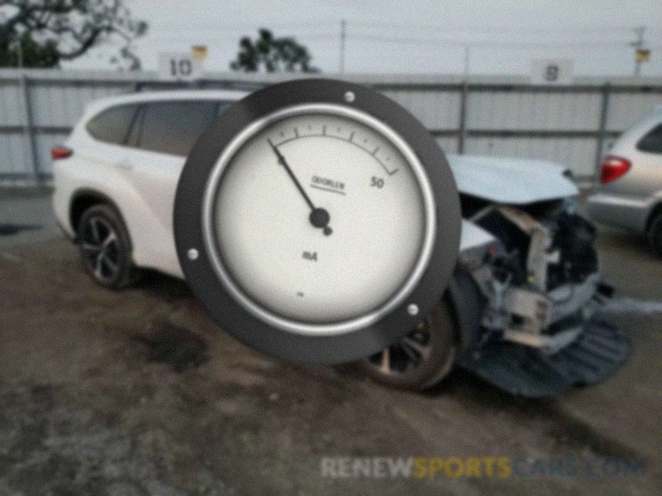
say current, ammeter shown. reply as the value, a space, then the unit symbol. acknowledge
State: 0 mA
